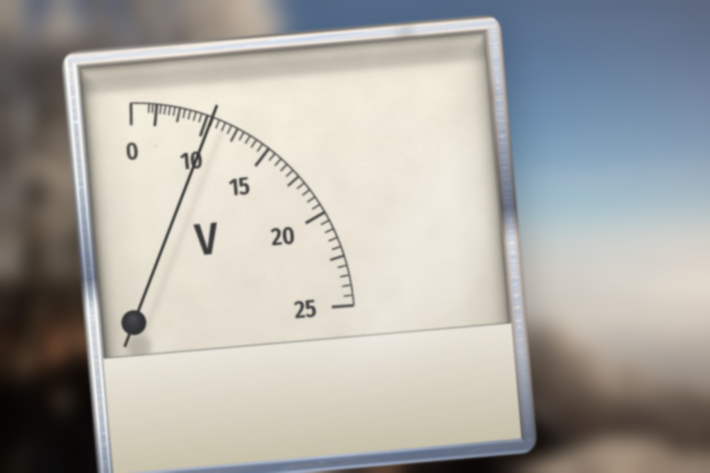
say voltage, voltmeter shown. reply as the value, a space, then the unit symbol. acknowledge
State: 10.5 V
